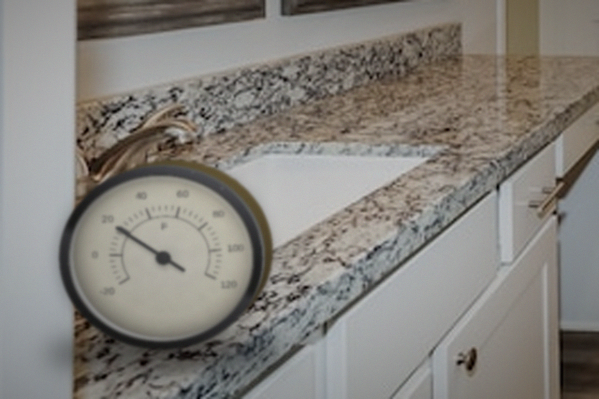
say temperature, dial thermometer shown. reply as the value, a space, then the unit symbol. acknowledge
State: 20 °F
